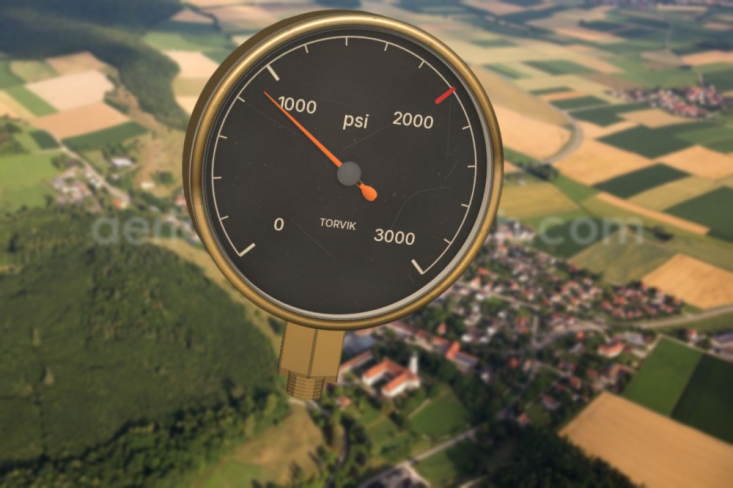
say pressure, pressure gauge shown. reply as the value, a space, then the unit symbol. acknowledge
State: 900 psi
